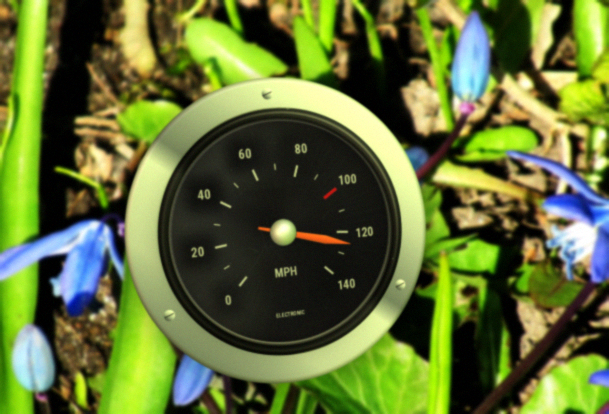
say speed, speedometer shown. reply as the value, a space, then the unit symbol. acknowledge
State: 125 mph
